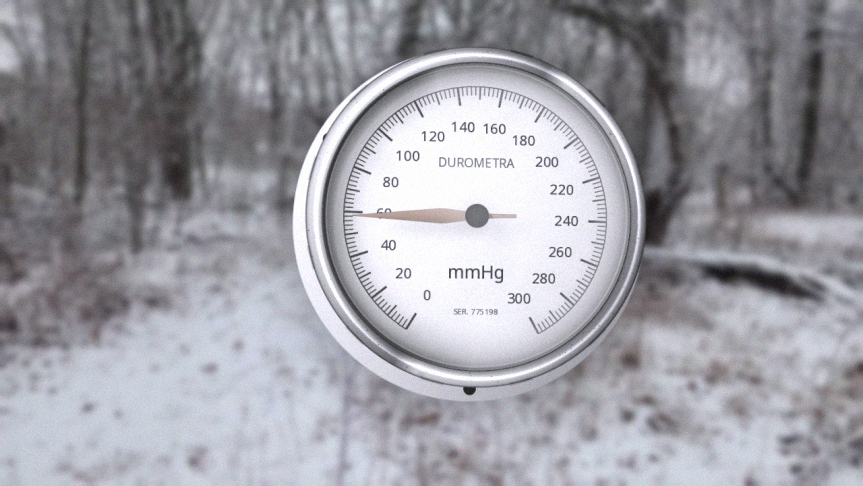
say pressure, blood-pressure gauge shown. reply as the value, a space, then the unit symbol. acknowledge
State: 58 mmHg
